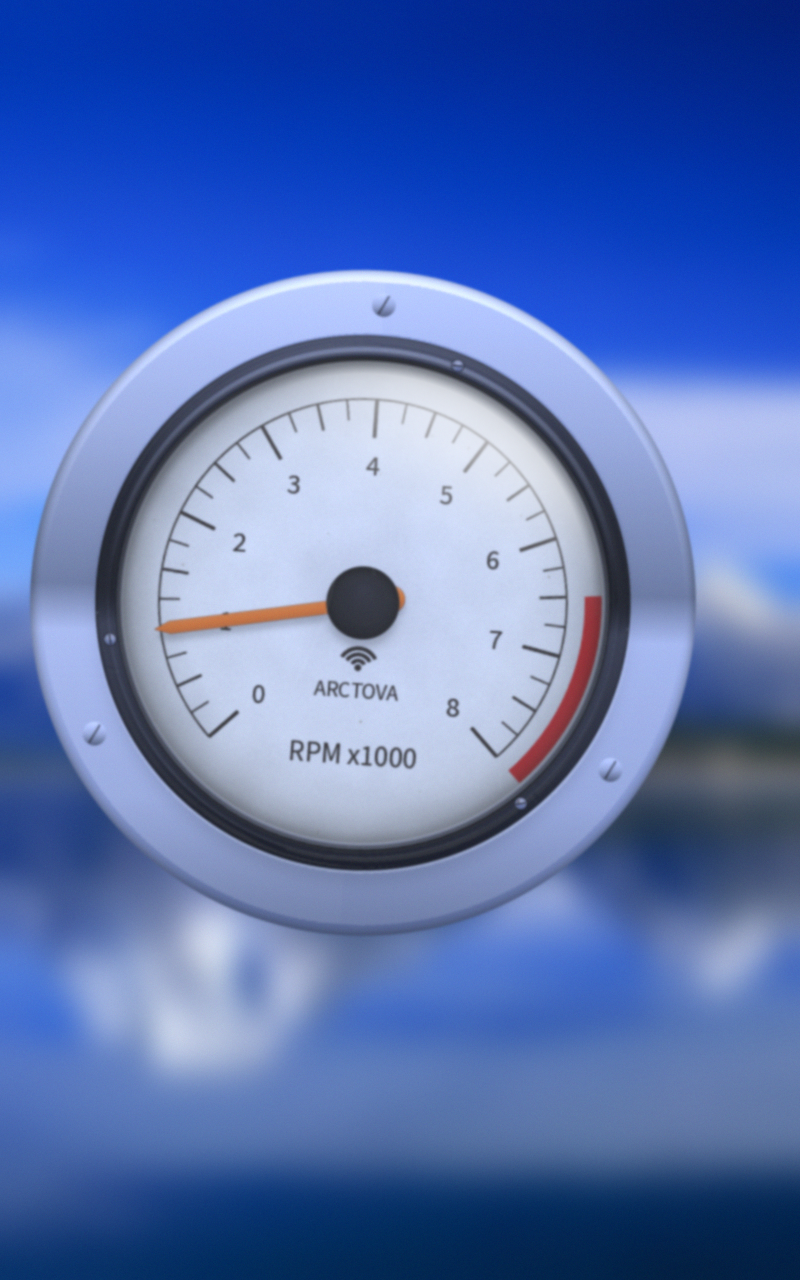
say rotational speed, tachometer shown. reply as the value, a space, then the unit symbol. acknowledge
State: 1000 rpm
